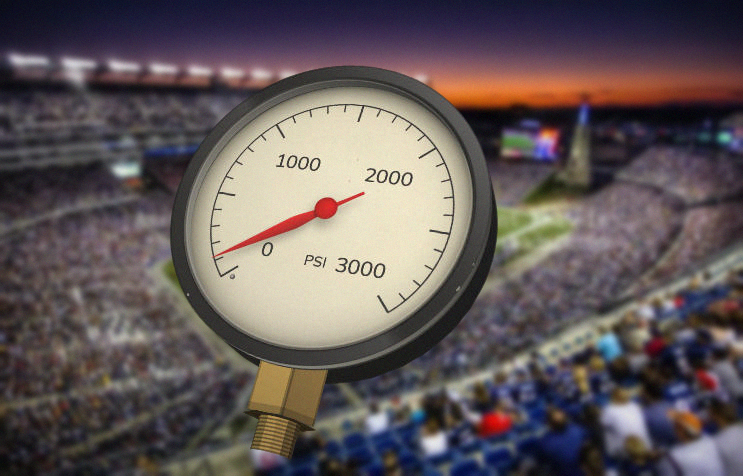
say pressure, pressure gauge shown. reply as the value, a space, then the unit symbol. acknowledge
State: 100 psi
